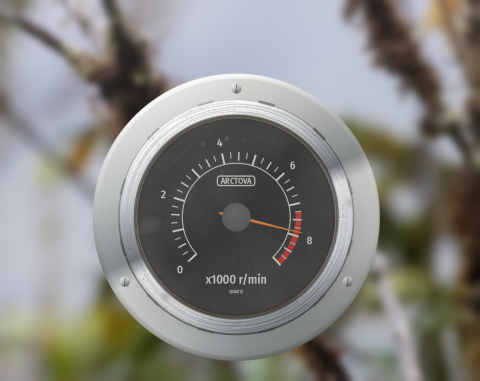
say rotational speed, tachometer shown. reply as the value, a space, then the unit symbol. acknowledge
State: 7875 rpm
